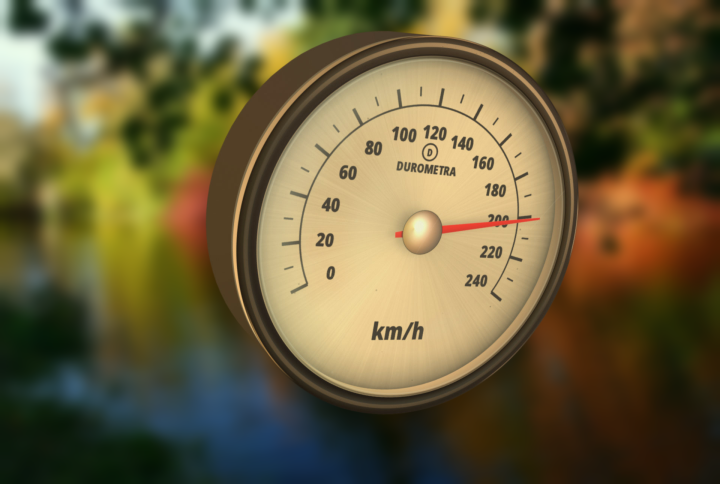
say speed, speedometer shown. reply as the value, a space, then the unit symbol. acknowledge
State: 200 km/h
